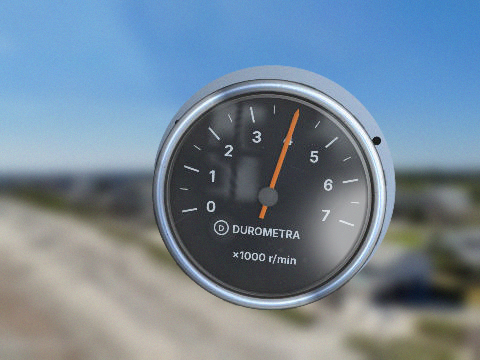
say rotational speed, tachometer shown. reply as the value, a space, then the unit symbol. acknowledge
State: 4000 rpm
